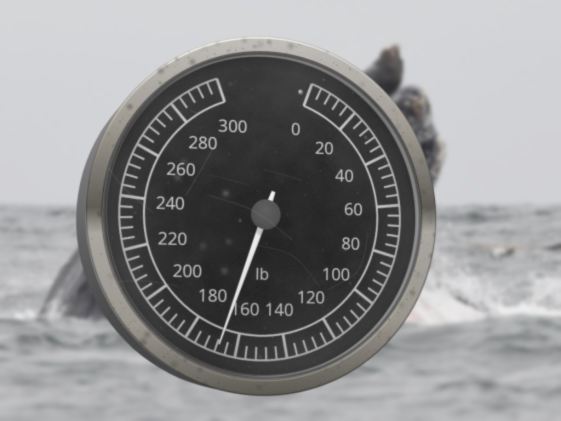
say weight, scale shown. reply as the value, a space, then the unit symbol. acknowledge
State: 168 lb
